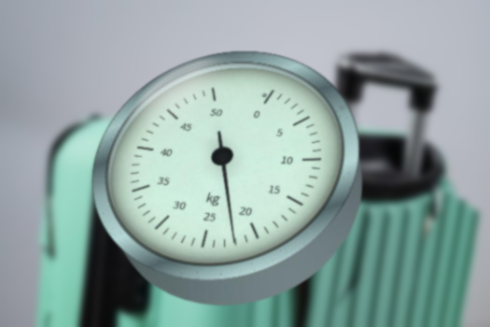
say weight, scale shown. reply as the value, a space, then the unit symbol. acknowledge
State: 22 kg
